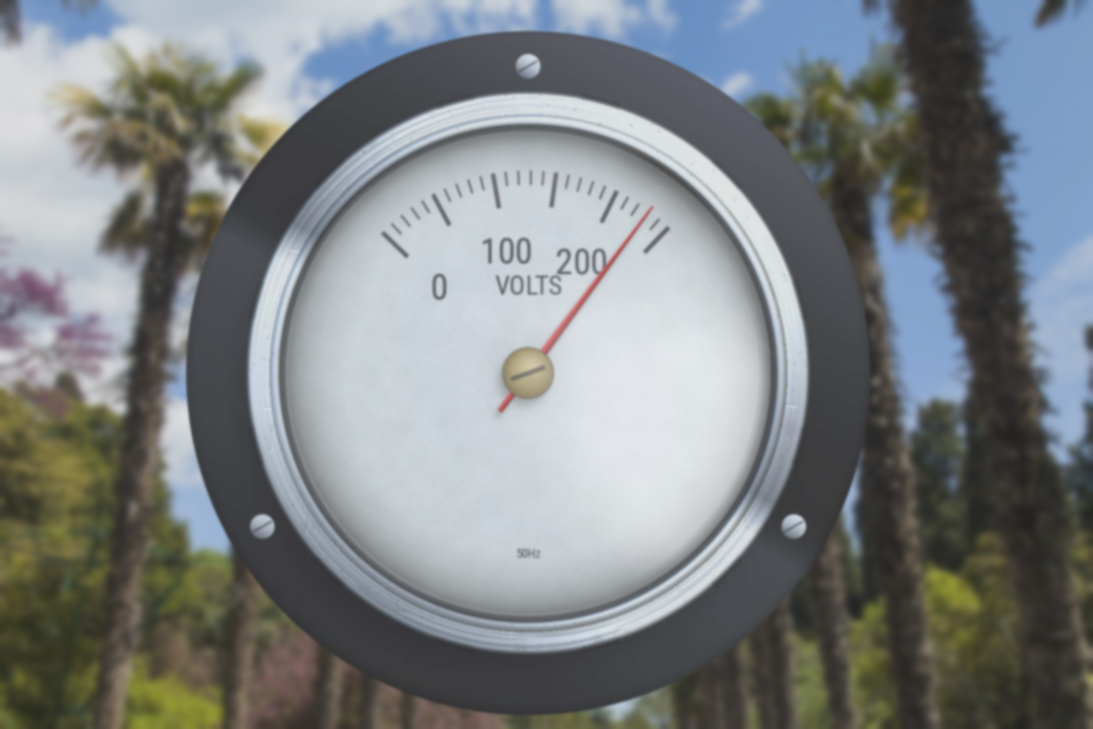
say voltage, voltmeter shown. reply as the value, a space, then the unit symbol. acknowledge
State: 230 V
